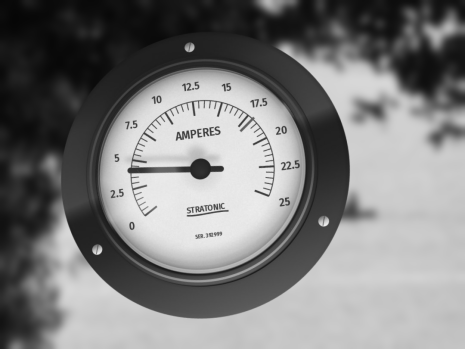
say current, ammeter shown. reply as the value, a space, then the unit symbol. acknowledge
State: 4 A
